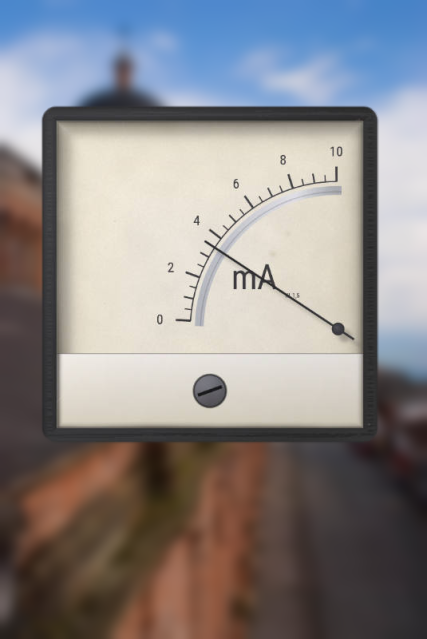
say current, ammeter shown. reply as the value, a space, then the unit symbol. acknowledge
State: 3.5 mA
